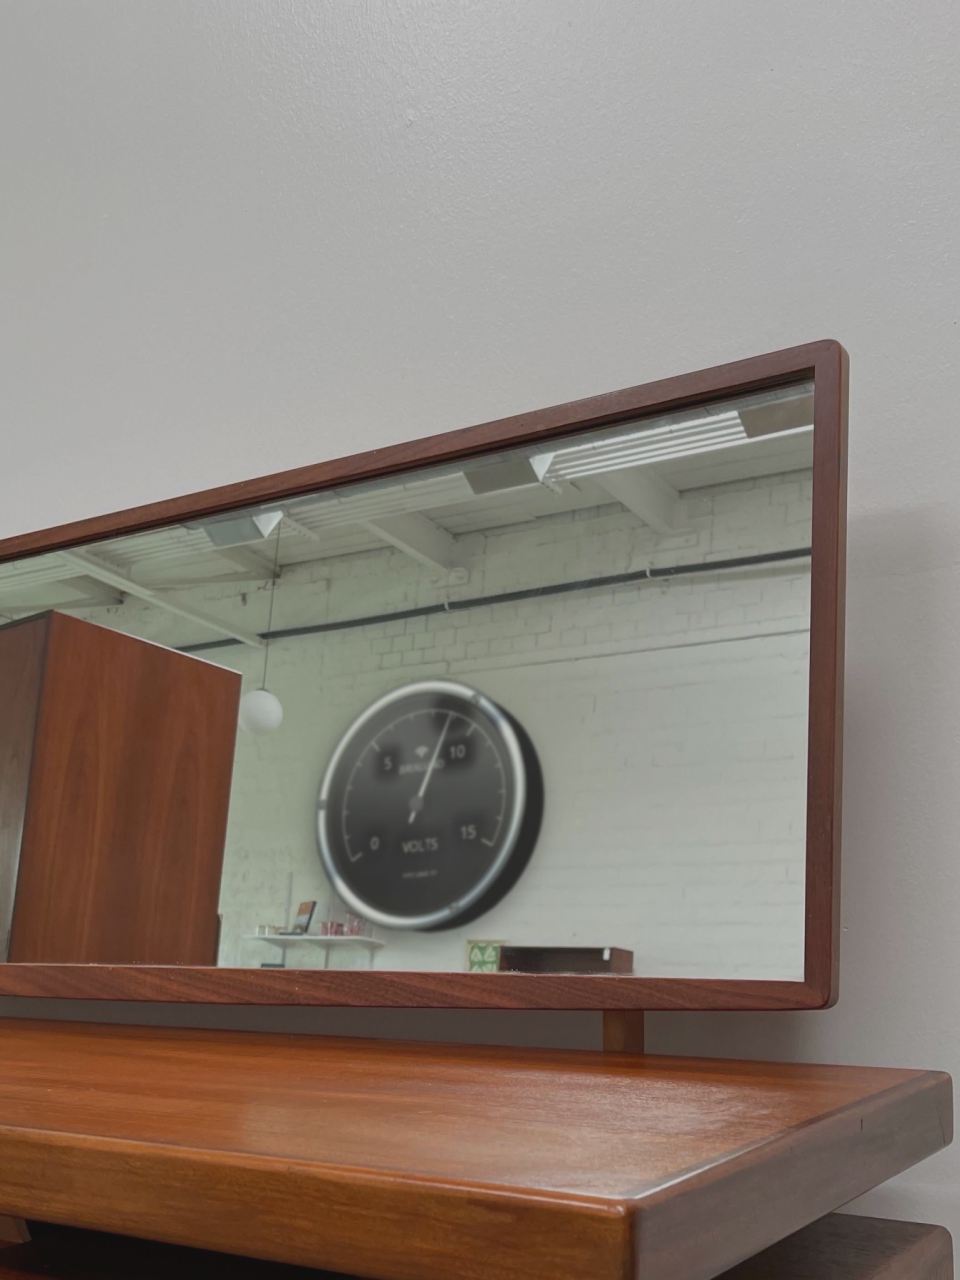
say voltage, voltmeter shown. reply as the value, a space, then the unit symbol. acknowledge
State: 9 V
